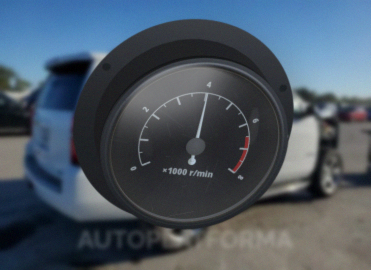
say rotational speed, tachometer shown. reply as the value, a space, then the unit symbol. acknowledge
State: 4000 rpm
